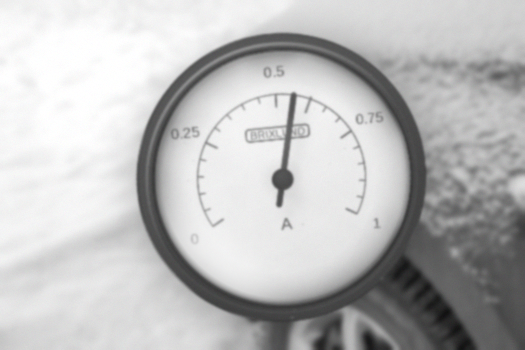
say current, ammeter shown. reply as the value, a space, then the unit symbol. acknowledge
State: 0.55 A
